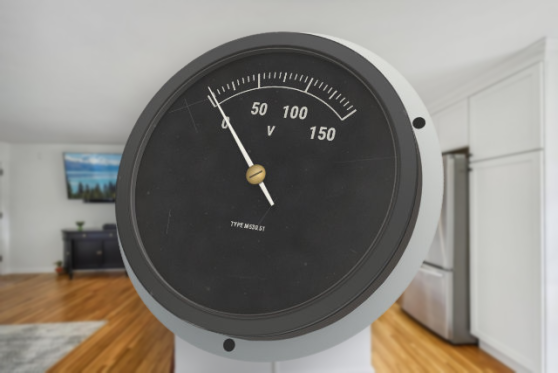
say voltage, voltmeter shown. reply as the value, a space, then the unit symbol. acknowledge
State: 5 V
